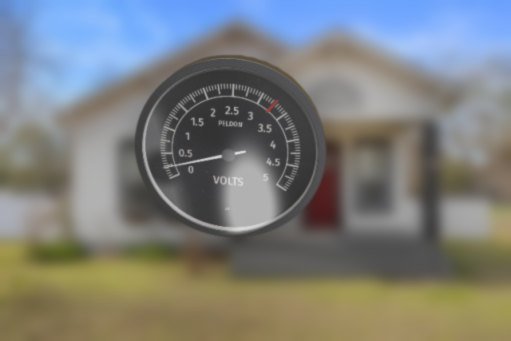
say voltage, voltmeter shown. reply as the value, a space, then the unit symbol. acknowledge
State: 0.25 V
